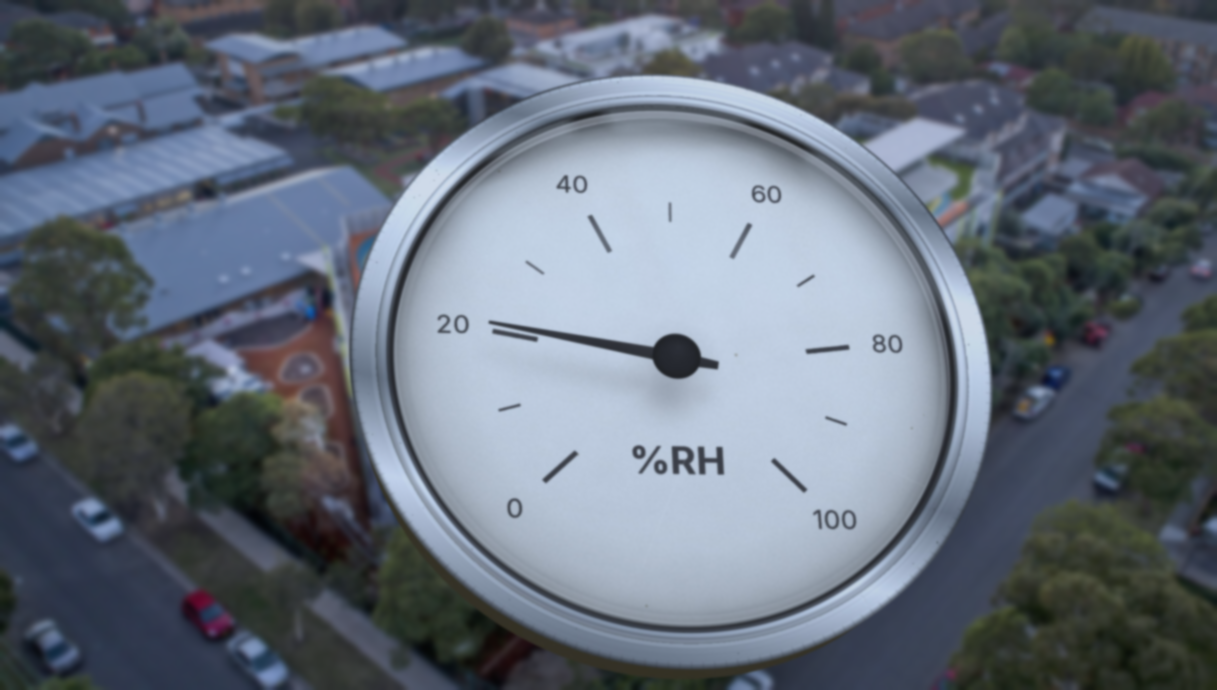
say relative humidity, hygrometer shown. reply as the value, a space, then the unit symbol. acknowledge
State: 20 %
